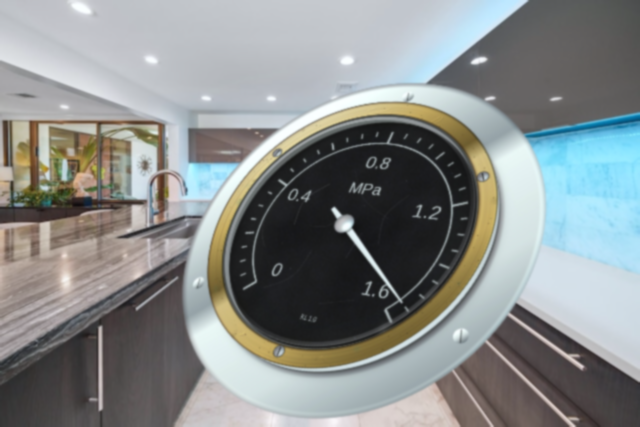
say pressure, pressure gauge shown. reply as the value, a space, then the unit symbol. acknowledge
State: 1.55 MPa
